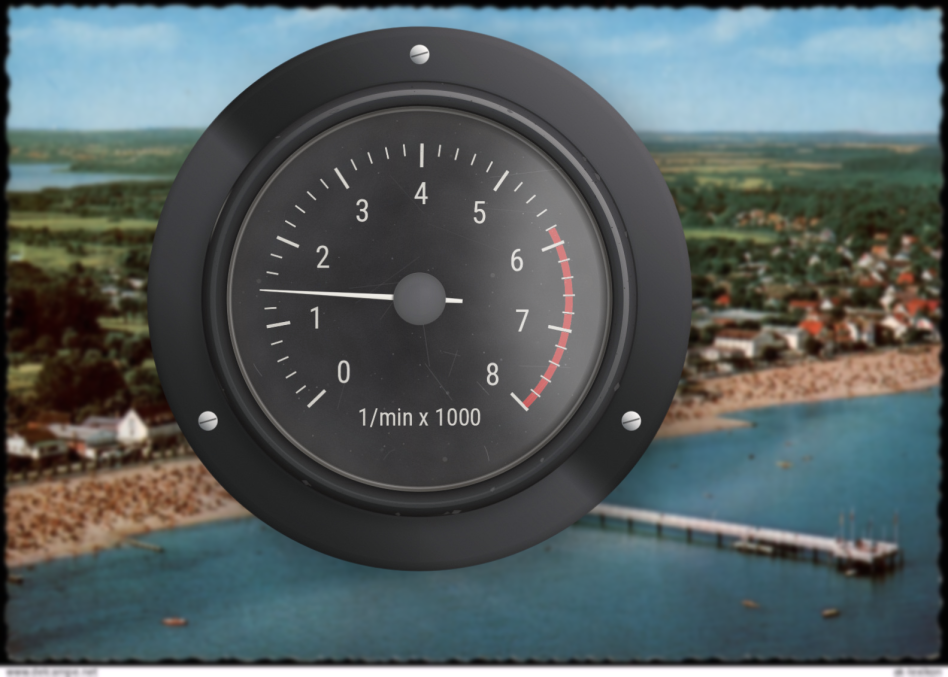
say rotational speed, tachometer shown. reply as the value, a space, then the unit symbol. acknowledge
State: 1400 rpm
